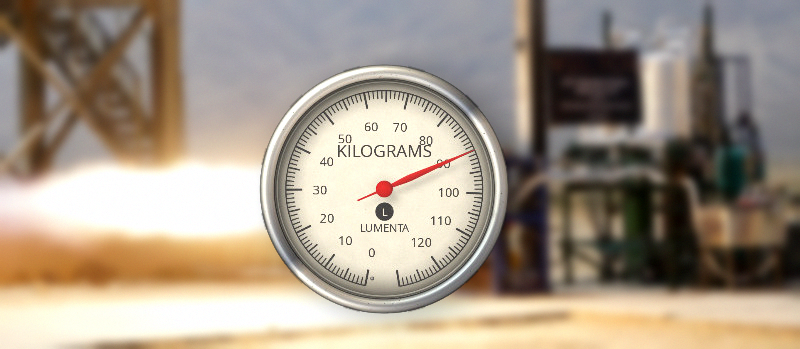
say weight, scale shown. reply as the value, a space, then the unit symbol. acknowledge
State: 90 kg
